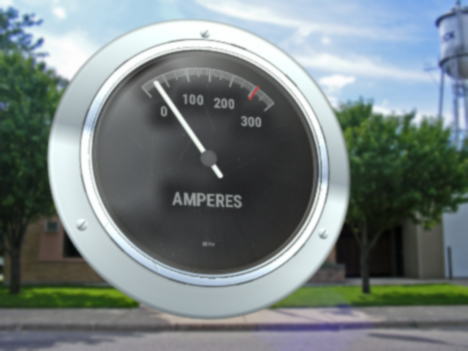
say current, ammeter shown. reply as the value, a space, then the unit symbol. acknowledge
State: 25 A
